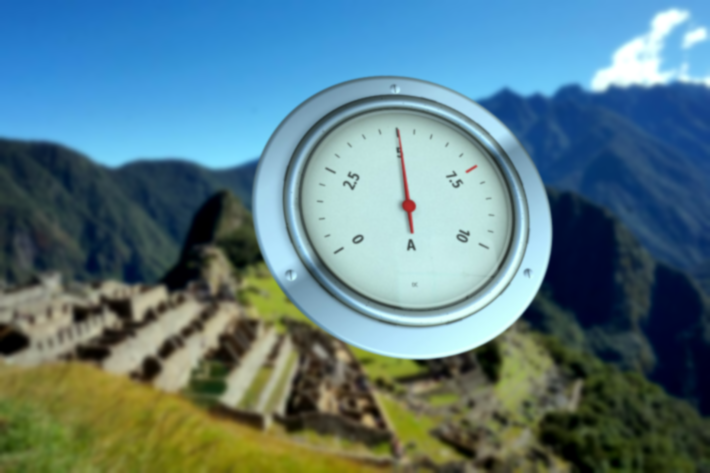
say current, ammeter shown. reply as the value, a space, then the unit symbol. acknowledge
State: 5 A
